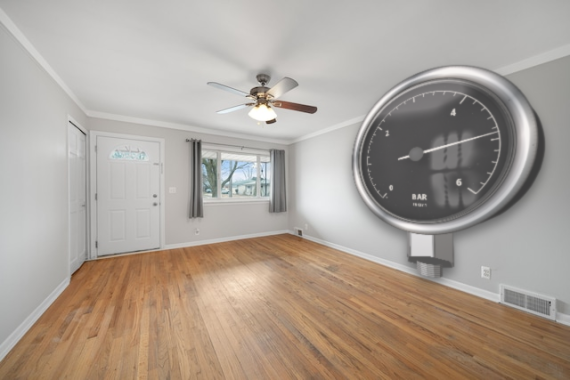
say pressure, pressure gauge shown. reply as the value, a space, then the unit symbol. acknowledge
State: 4.9 bar
